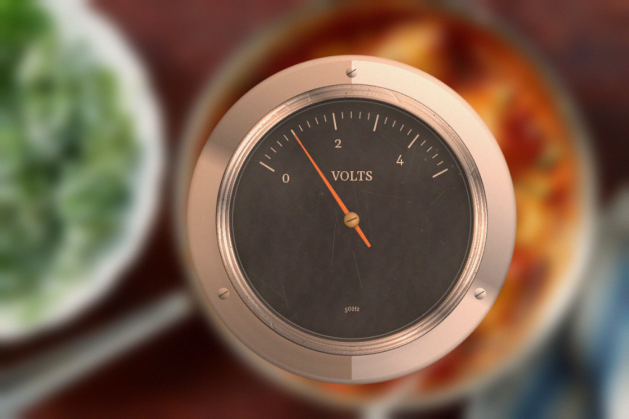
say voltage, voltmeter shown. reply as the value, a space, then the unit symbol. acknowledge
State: 1 V
